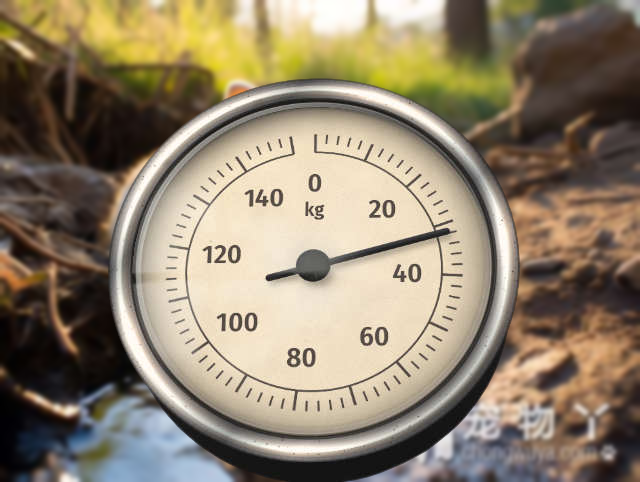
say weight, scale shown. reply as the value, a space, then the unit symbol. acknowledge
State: 32 kg
